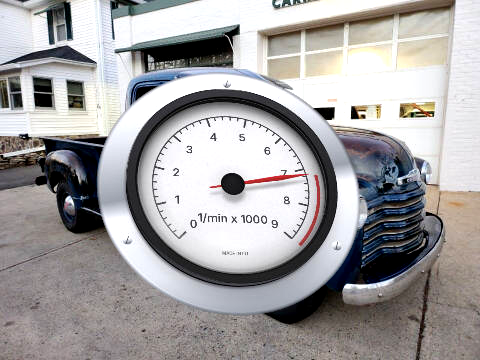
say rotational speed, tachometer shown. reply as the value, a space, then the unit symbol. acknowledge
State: 7200 rpm
